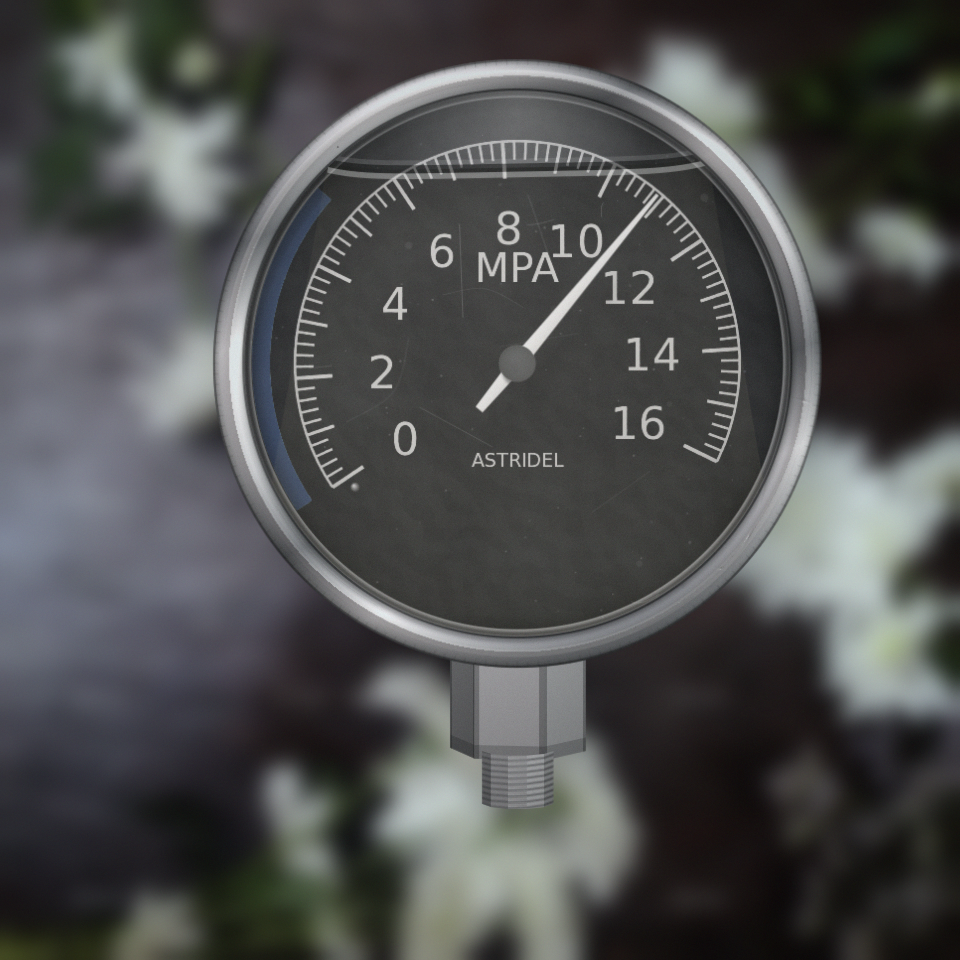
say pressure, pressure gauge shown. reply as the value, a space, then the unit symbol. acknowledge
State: 10.9 MPa
